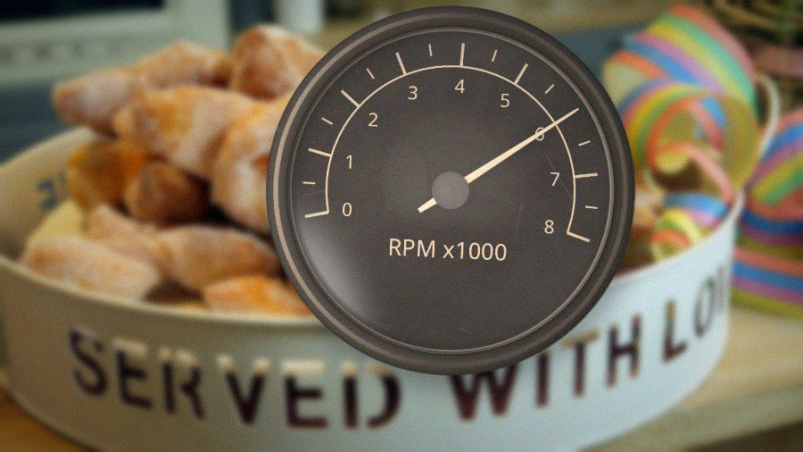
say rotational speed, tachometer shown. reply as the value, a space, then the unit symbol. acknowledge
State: 6000 rpm
